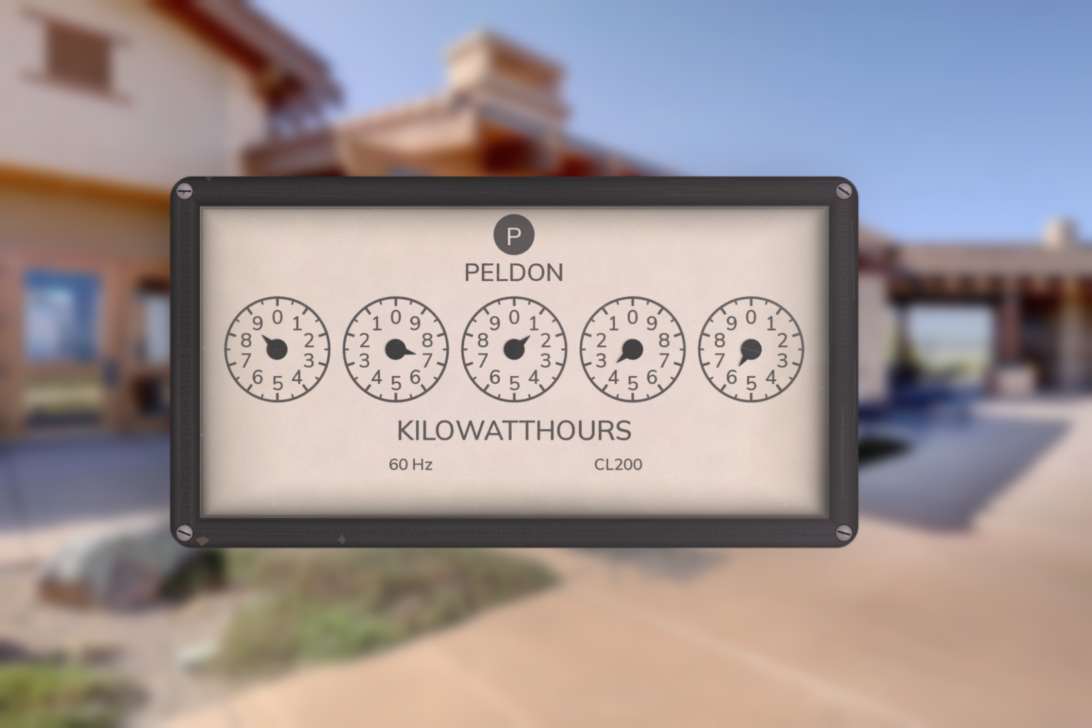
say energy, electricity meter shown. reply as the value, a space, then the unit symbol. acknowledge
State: 87136 kWh
